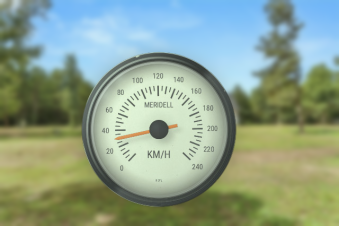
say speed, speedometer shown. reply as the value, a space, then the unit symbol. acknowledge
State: 30 km/h
